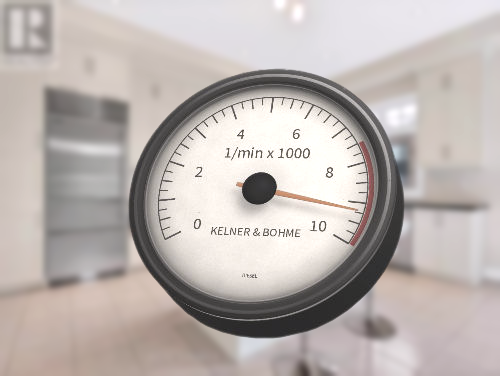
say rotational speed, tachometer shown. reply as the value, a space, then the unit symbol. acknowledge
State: 9250 rpm
